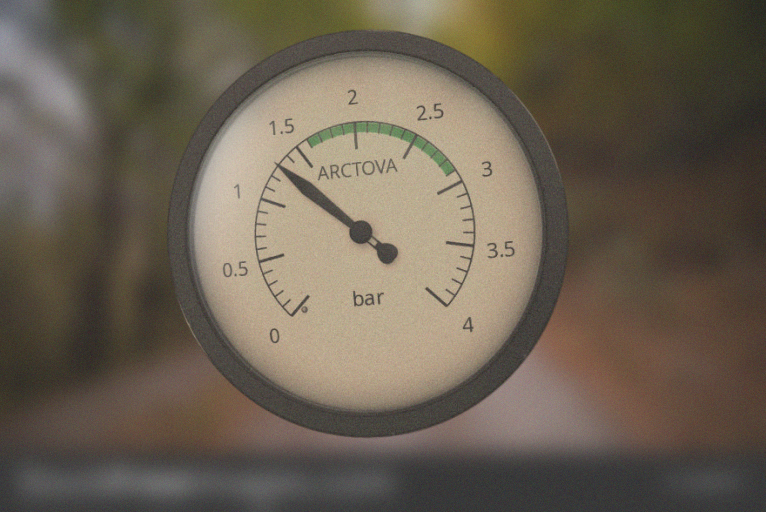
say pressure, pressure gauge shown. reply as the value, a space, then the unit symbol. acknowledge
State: 1.3 bar
